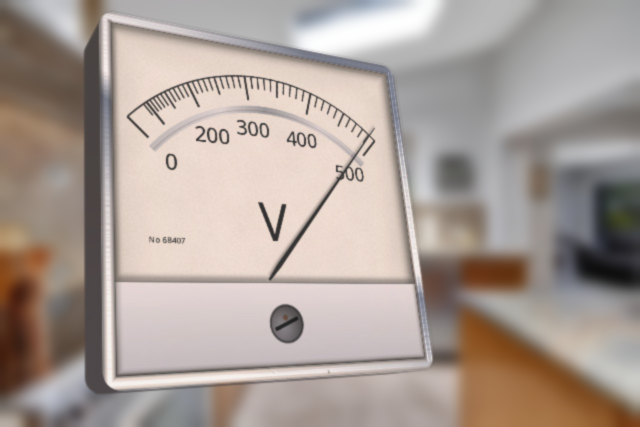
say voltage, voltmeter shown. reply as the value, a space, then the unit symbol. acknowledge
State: 490 V
